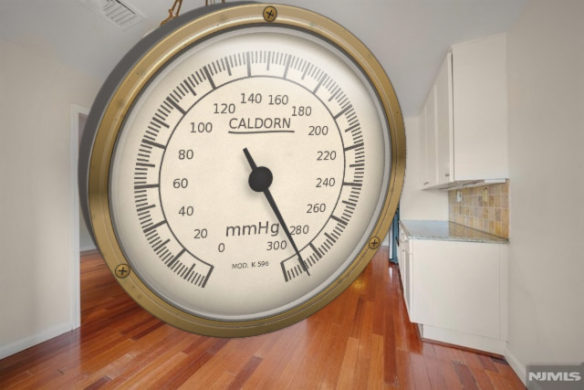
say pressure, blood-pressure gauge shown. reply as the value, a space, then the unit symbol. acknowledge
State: 290 mmHg
